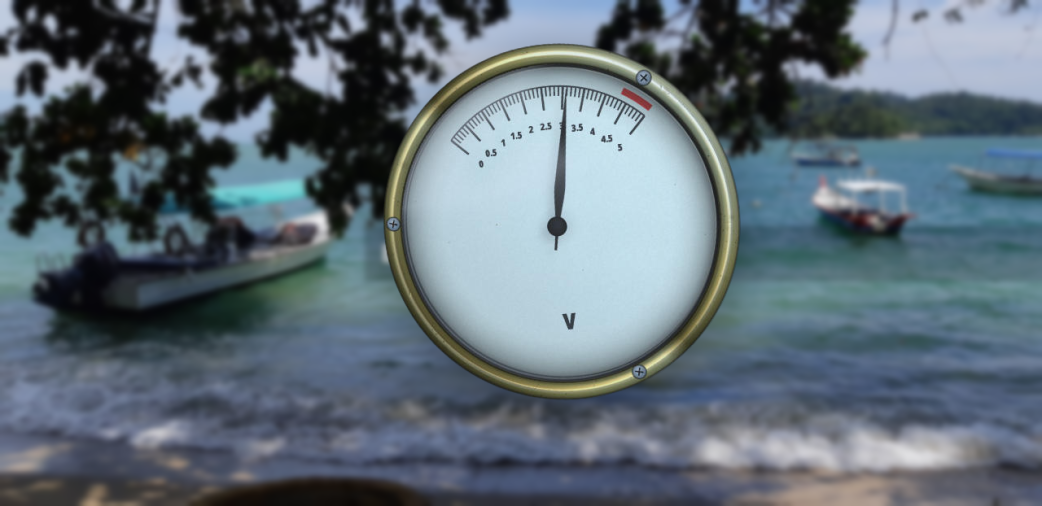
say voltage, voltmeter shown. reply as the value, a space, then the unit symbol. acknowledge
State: 3.1 V
